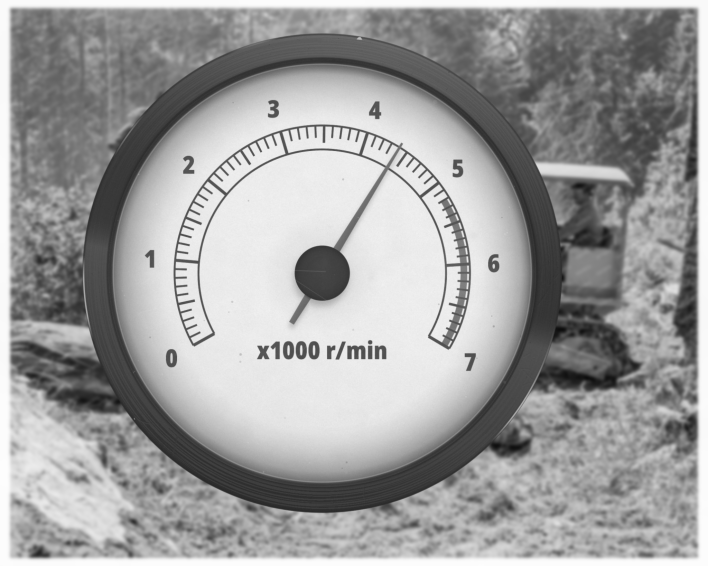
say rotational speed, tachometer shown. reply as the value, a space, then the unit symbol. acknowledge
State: 4400 rpm
